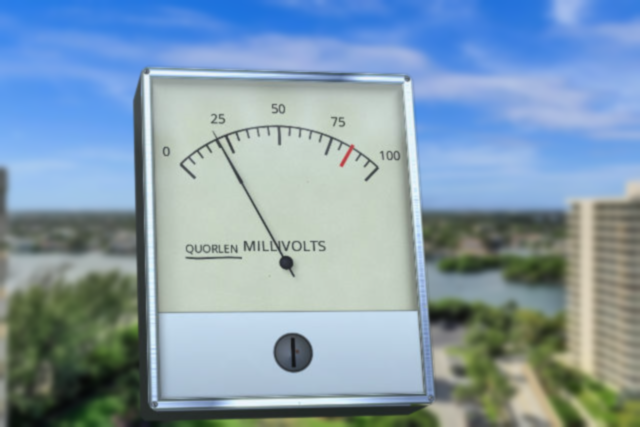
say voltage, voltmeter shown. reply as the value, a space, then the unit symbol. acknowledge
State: 20 mV
